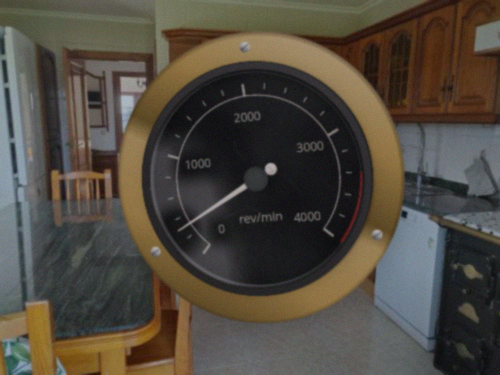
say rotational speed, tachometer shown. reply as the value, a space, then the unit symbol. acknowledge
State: 300 rpm
